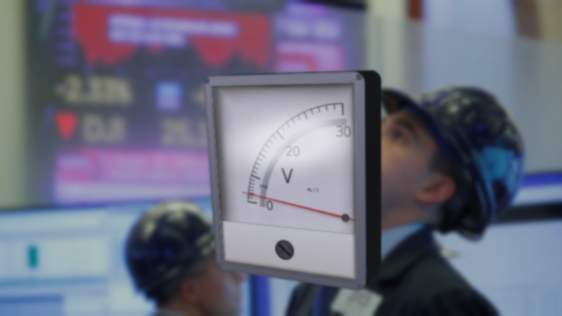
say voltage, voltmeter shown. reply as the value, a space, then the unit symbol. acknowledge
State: 5 V
